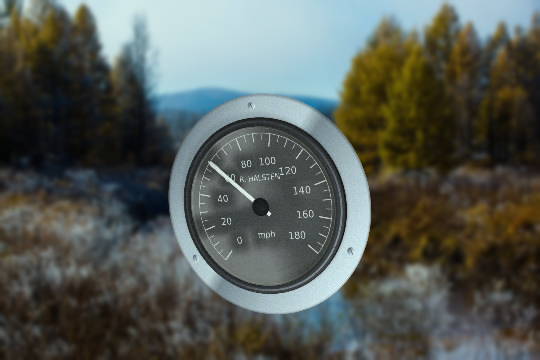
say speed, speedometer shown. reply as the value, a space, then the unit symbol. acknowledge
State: 60 mph
